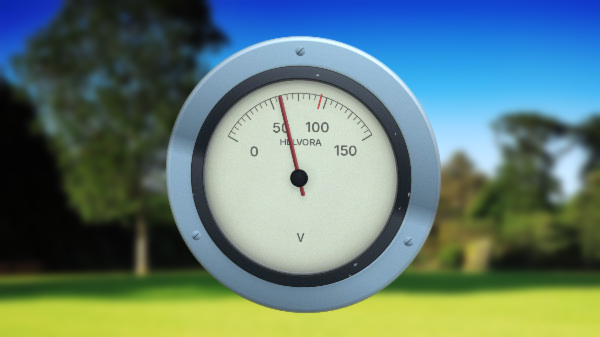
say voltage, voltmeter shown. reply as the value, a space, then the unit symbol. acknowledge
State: 60 V
